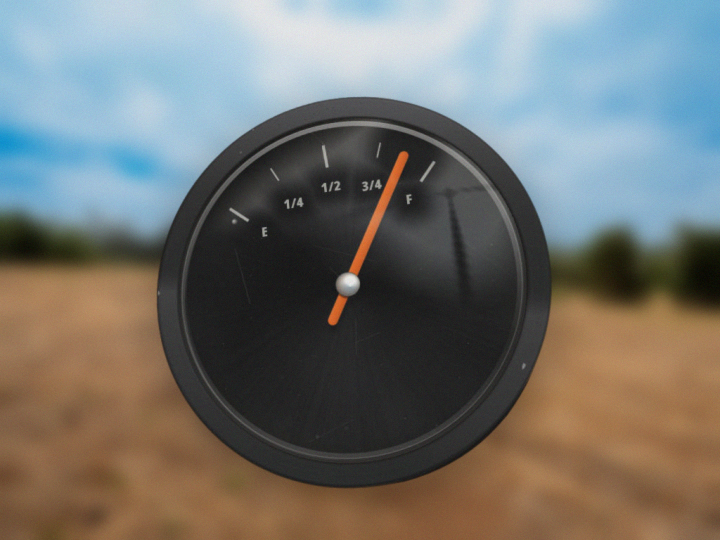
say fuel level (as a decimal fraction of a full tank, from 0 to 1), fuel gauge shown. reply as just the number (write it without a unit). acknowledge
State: 0.875
